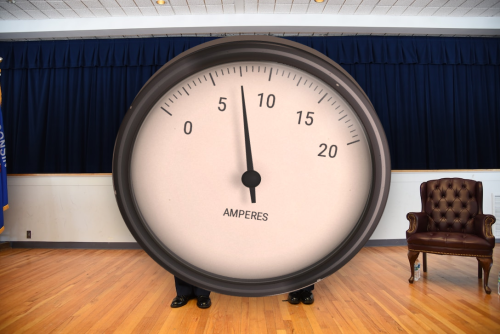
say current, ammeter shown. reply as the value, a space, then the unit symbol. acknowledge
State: 7.5 A
